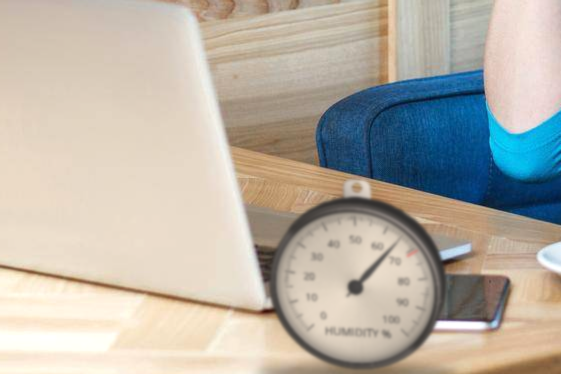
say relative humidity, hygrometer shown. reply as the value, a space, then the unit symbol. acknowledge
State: 65 %
